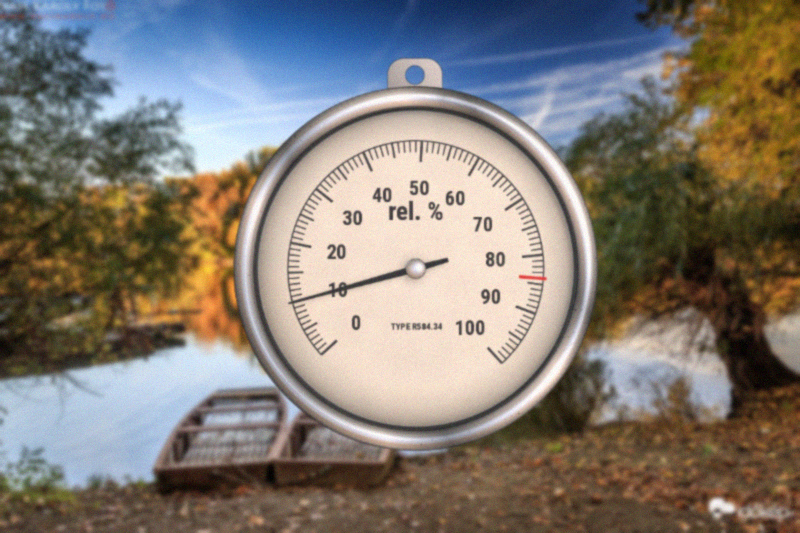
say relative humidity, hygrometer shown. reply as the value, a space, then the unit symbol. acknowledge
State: 10 %
